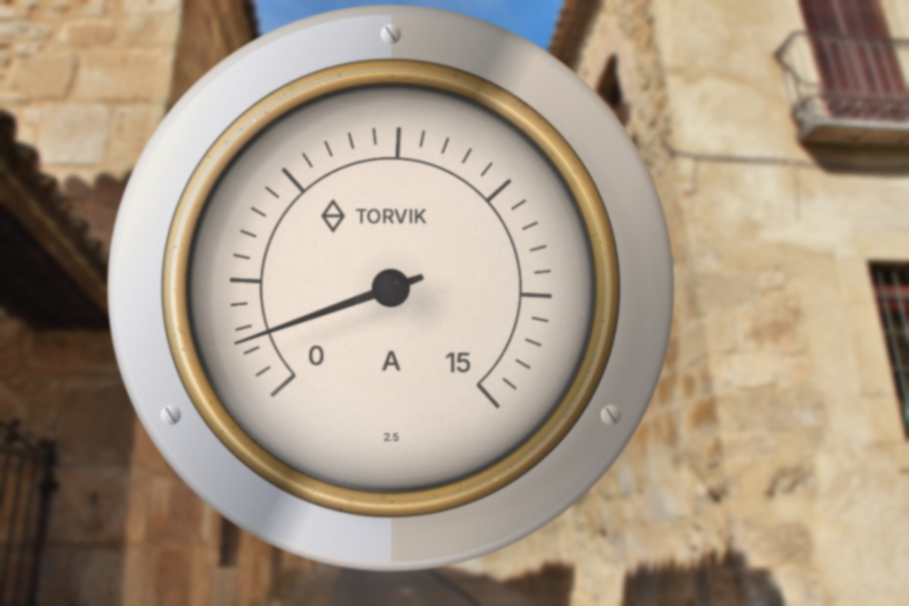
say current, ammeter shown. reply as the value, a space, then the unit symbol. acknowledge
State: 1.25 A
